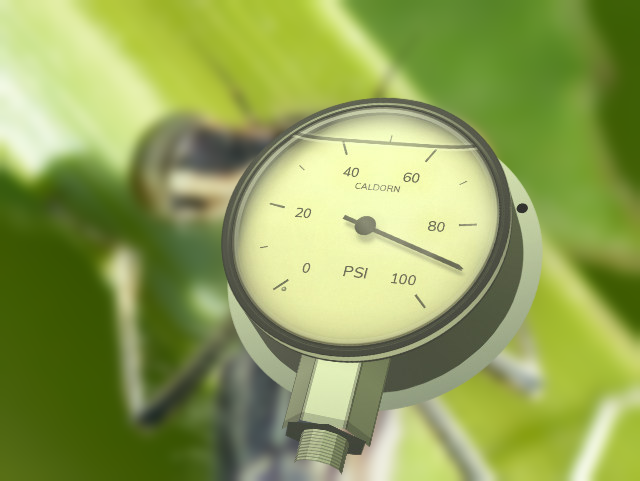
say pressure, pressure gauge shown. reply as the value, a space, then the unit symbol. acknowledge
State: 90 psi
